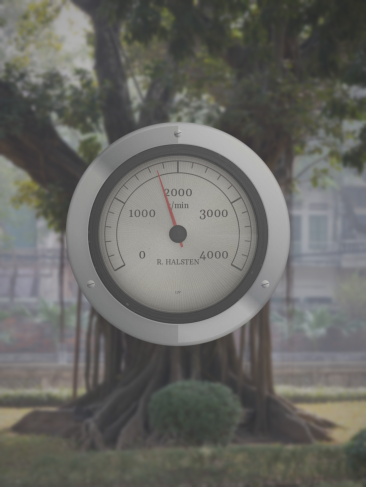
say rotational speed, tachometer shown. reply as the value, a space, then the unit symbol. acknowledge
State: 1700 rpm
